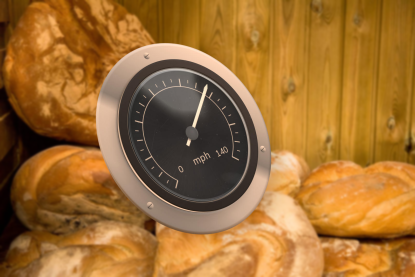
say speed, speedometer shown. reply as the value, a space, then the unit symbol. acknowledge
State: 95 mph
